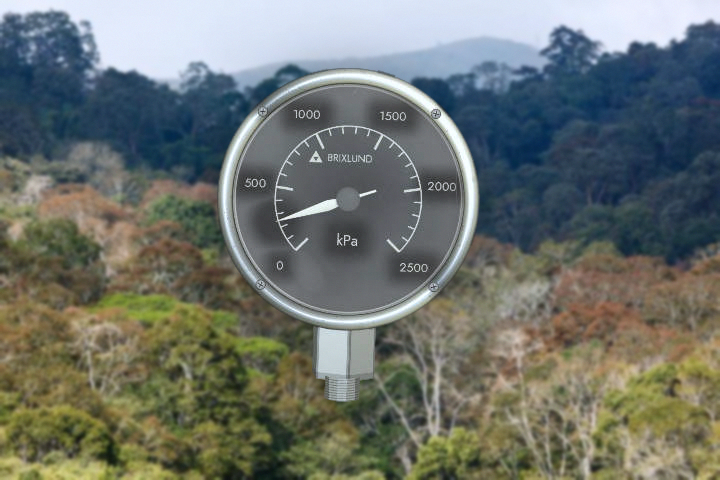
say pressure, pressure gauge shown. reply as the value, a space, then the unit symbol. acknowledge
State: 250 kPa
